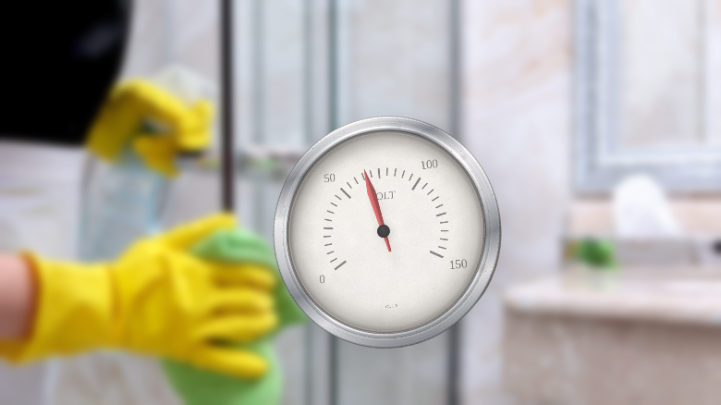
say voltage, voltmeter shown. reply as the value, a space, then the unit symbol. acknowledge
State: 67.5 V
